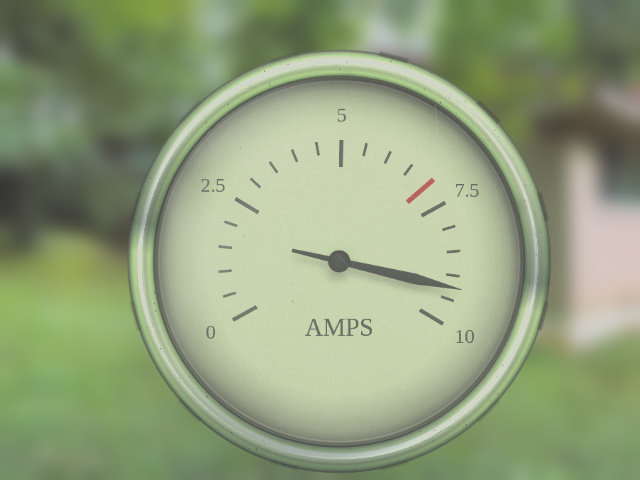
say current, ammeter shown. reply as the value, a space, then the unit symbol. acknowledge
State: 9.25 A
